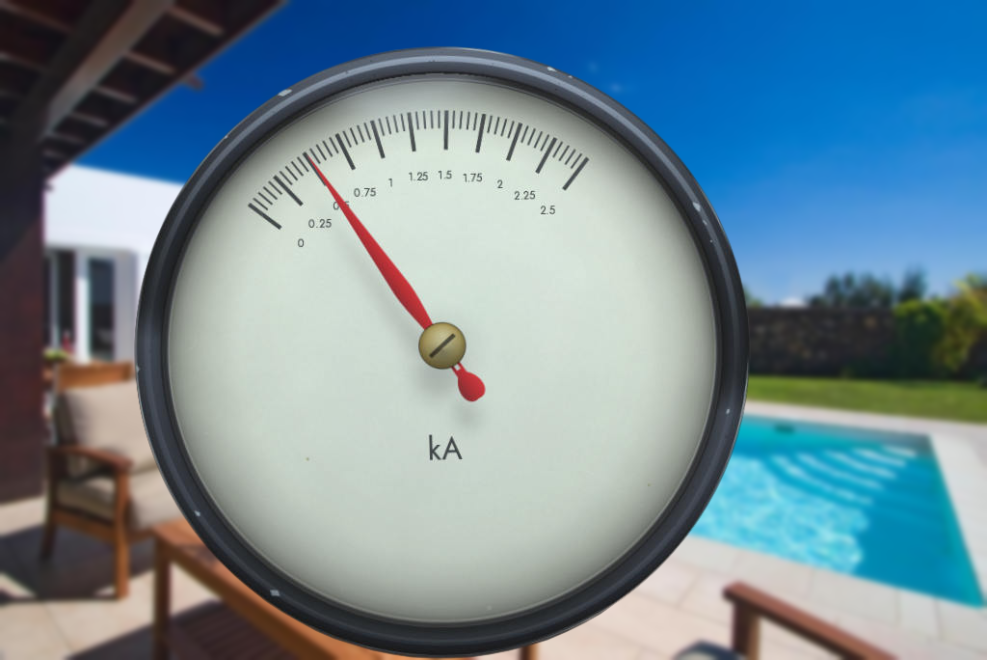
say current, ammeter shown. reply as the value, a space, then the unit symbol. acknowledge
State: 0.5 kA
